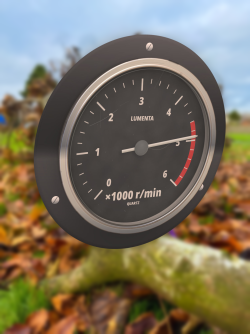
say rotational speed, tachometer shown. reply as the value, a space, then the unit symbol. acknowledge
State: 4900 rpm
